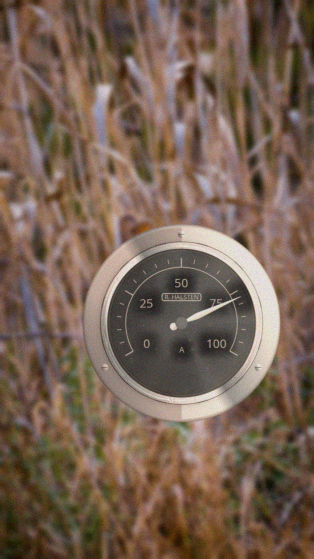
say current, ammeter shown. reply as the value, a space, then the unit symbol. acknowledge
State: 77.5 A
